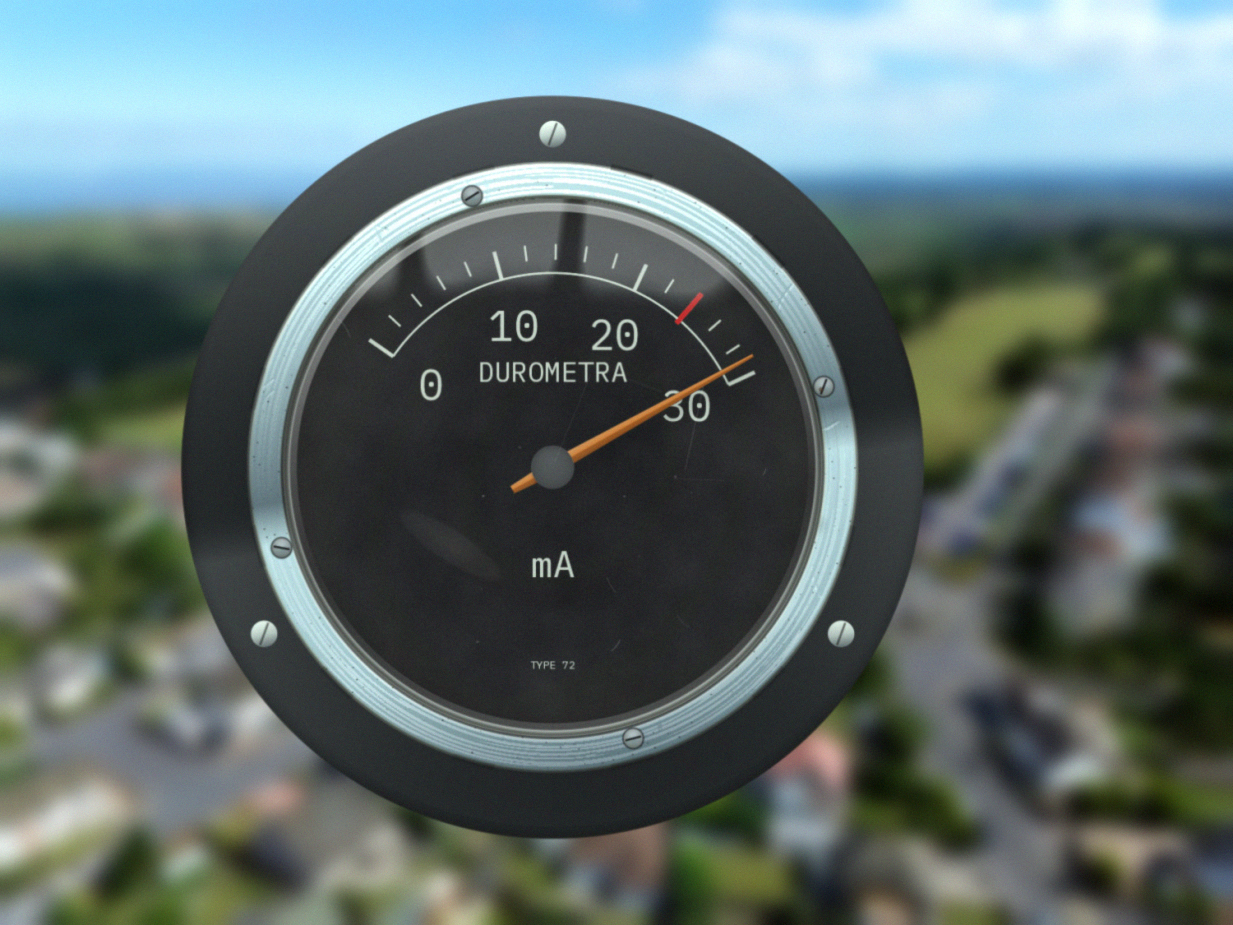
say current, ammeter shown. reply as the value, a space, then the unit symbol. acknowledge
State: 29 mA
